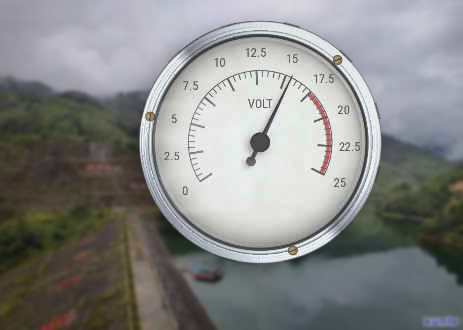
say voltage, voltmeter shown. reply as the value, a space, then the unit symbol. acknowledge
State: 15.5 V
